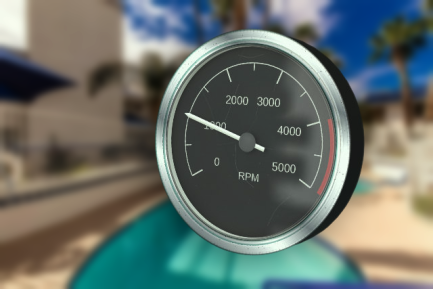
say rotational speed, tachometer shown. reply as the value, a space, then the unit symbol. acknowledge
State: 1000 rpm
